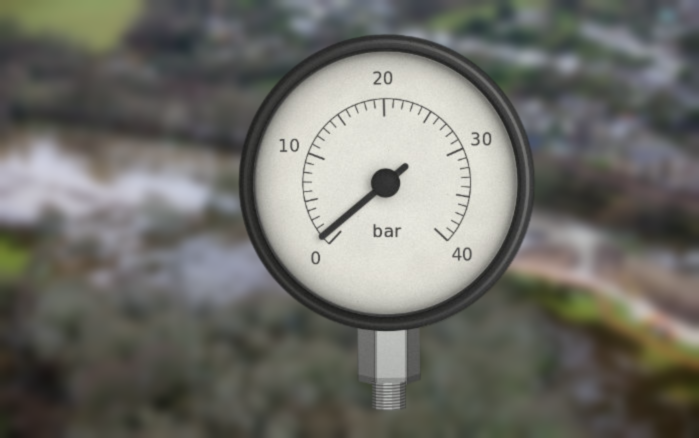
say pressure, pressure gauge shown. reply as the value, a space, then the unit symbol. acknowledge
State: 1 bar
